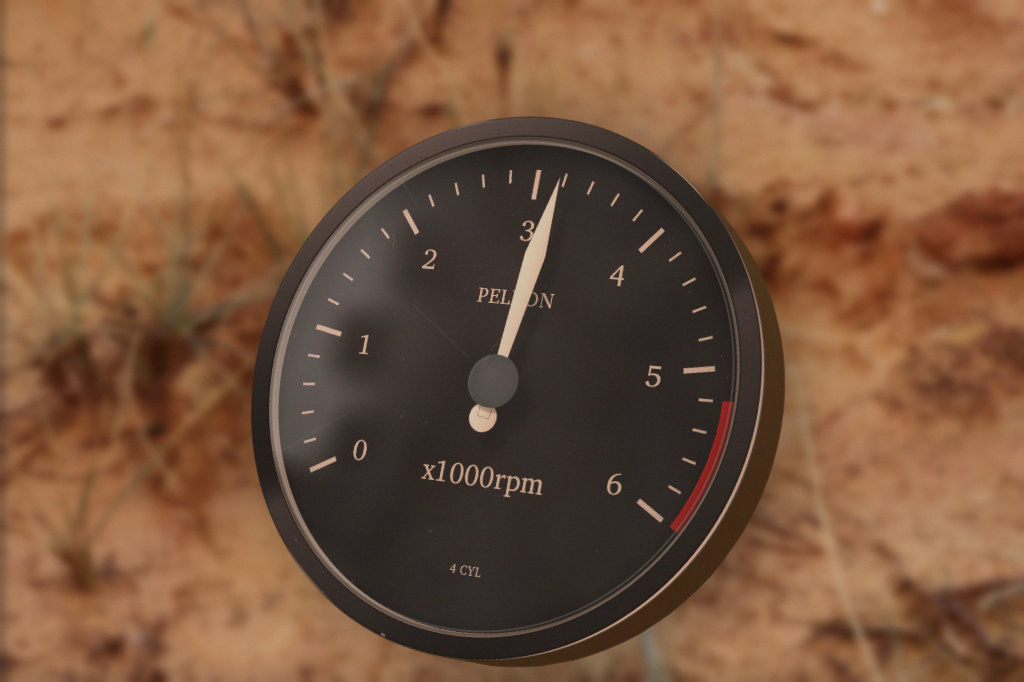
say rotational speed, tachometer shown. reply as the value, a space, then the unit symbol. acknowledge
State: 3200 rpm
